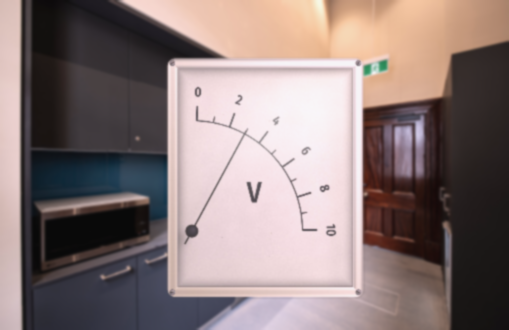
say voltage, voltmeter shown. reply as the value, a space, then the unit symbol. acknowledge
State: 3 V
